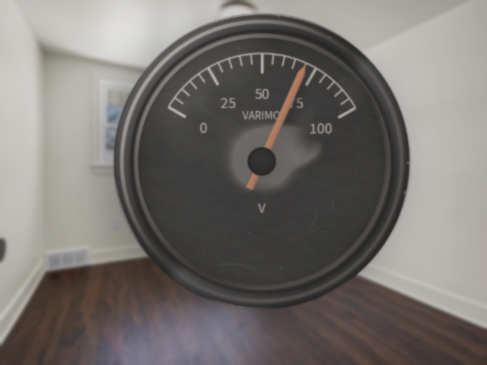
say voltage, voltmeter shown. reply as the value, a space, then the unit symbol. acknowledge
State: 70 V
